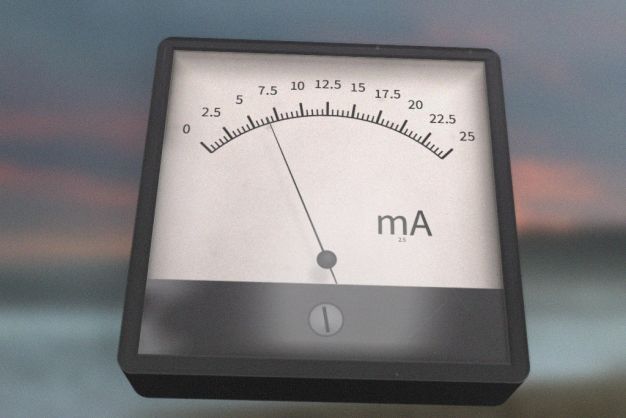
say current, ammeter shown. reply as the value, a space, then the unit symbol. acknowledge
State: 6.5 mA
